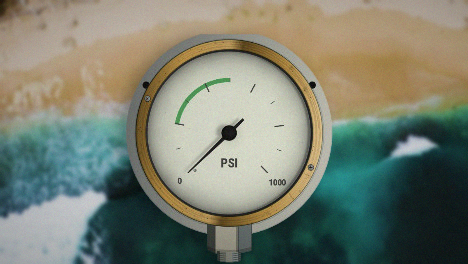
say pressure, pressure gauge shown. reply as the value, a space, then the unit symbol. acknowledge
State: 0 psi
